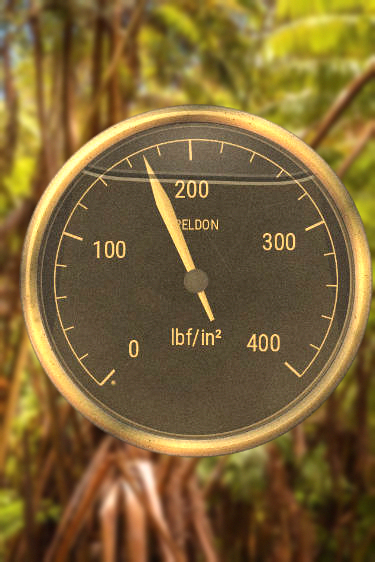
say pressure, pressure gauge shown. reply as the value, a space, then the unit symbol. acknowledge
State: 170 psi
